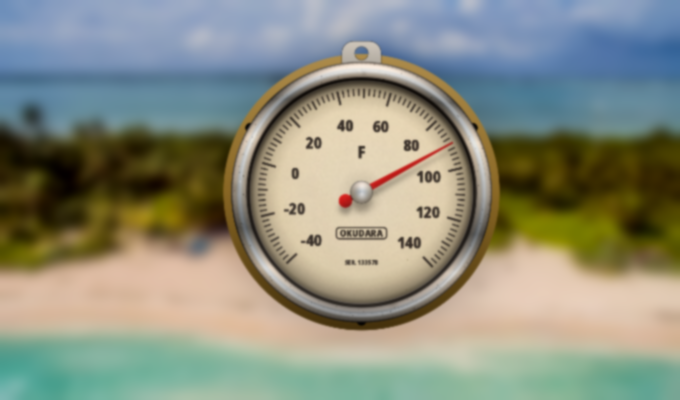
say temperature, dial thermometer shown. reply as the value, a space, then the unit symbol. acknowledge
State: 90 °F
